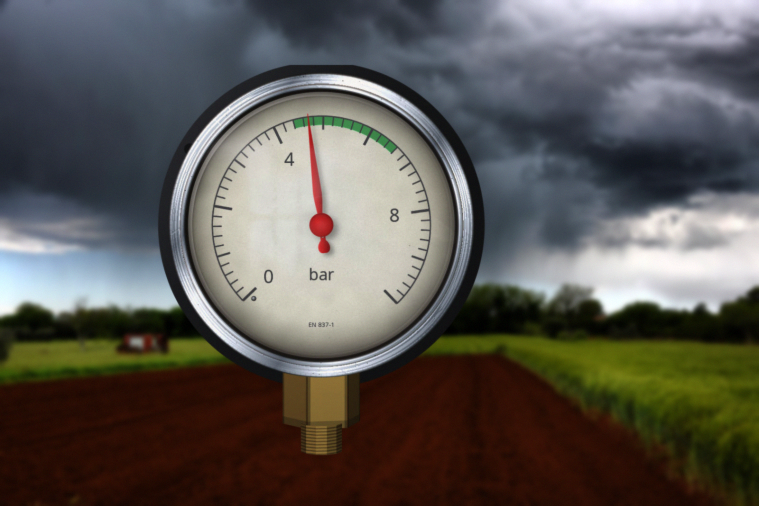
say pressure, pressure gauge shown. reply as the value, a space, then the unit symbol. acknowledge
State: 4.7 bar
